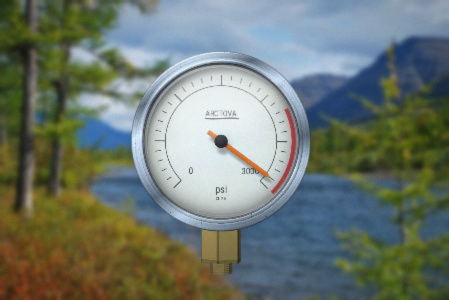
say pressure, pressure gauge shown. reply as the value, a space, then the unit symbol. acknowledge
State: 2900 psi
